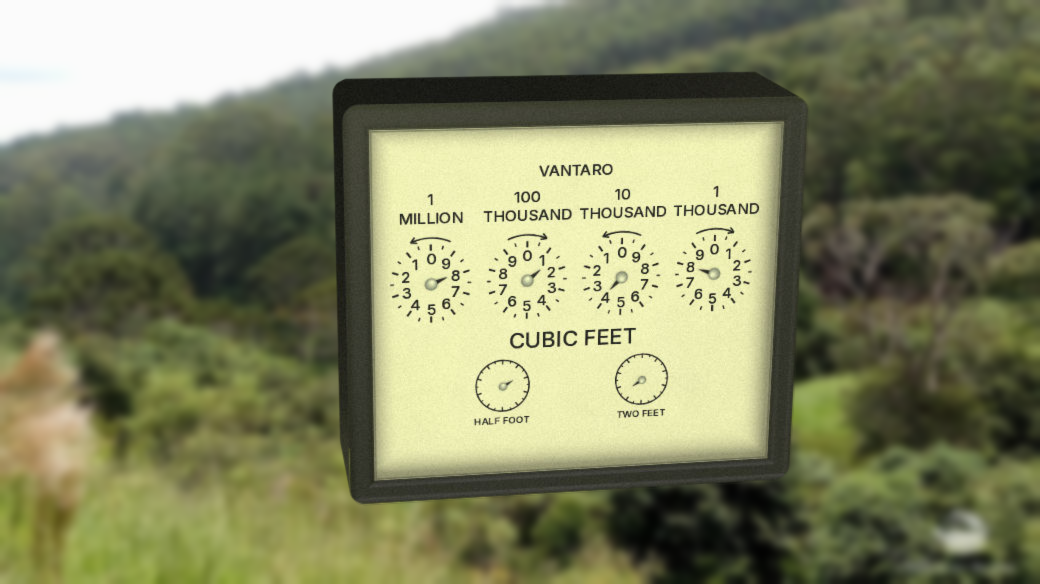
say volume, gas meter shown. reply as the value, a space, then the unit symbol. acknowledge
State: 813800 ft³
